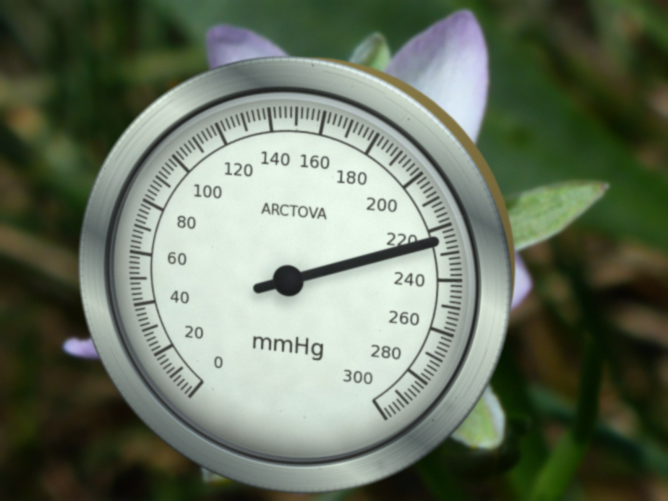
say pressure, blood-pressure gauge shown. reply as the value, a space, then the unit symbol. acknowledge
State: 224 mmHg
